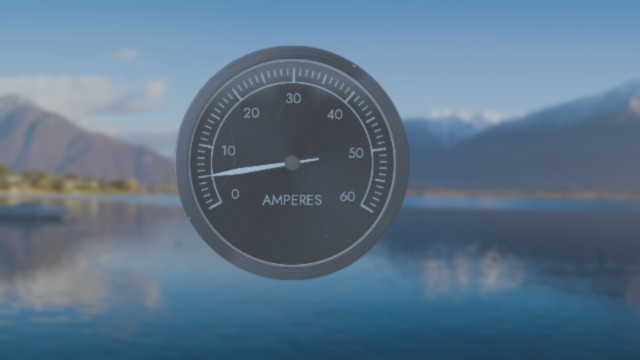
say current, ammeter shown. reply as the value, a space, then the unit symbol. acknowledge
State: 5 A
